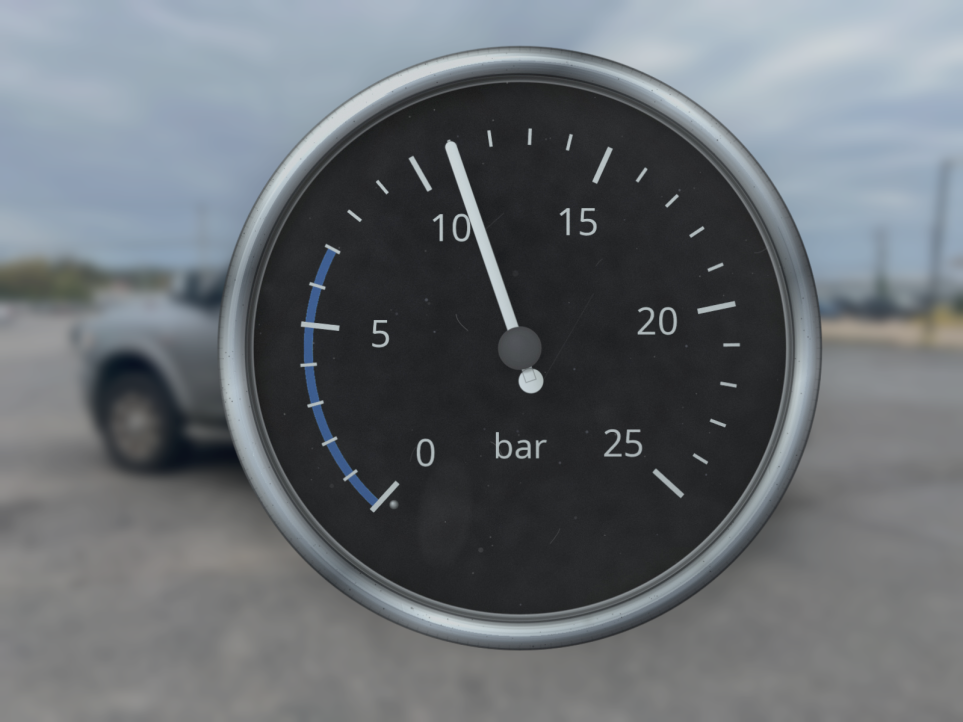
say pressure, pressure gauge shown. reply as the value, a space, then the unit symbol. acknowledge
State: 11 bar
